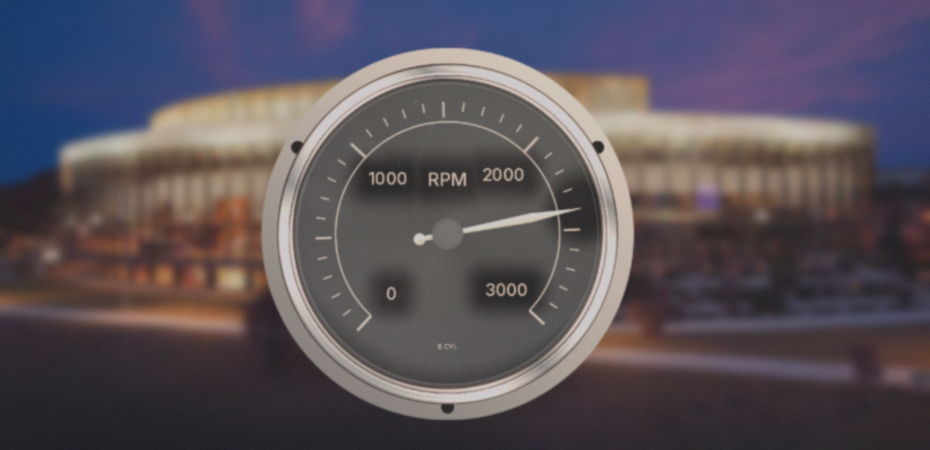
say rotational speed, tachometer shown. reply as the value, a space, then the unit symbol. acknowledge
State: 2400 rpm
